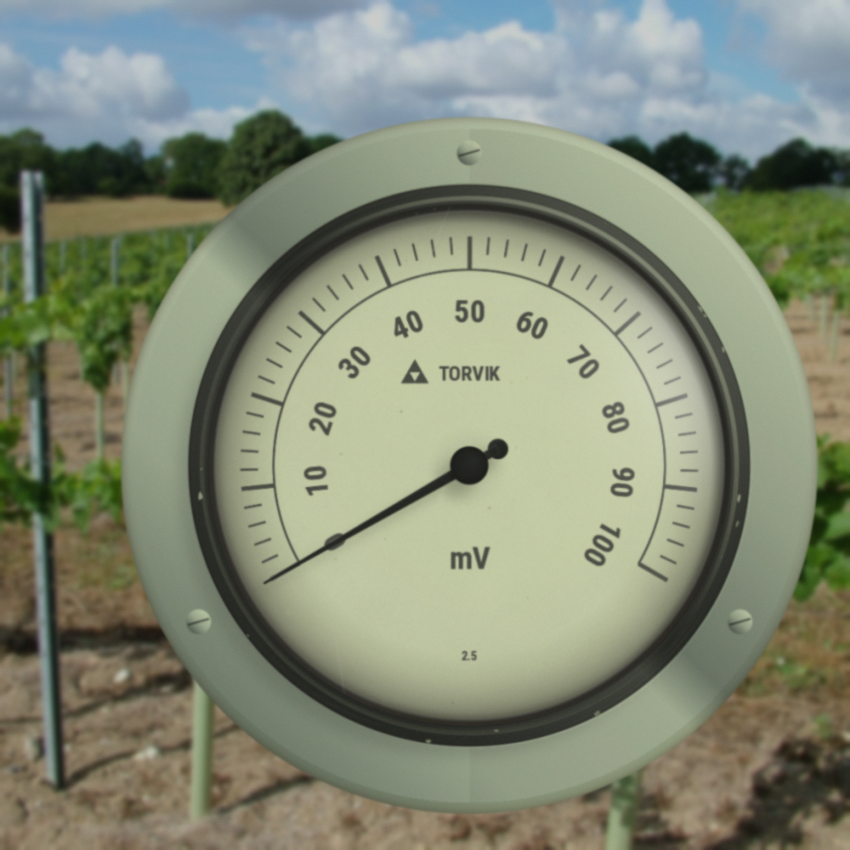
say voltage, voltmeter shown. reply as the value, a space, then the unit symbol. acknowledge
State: 0 mV
